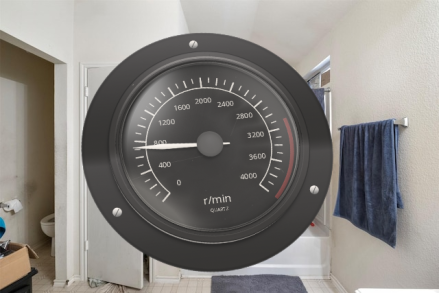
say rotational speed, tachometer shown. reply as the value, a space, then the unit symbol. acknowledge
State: 700 rpm
